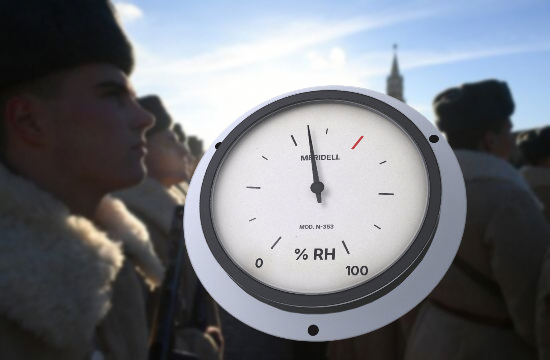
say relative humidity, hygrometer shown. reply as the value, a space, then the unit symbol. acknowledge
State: 45 %
